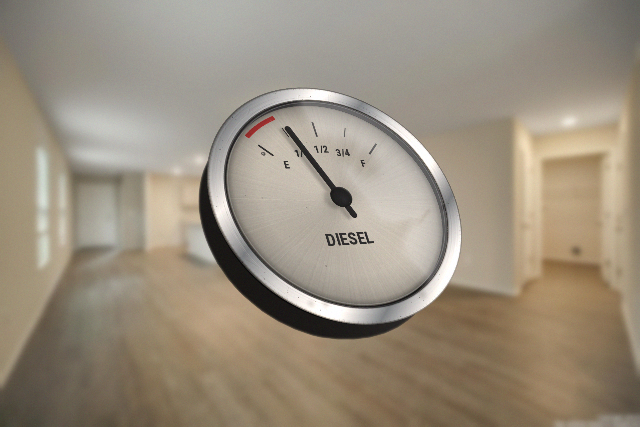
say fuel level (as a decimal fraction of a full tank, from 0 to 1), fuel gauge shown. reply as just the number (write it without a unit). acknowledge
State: 0.25
